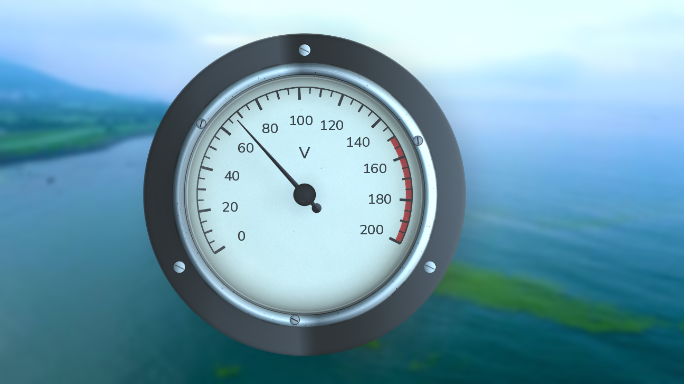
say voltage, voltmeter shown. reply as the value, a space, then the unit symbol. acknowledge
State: 67.5 V
